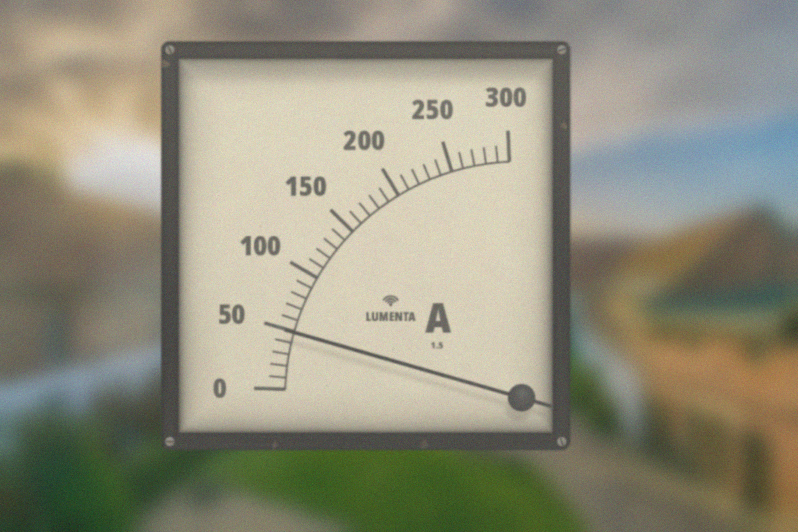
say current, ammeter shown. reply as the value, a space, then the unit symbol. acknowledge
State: 50 A
